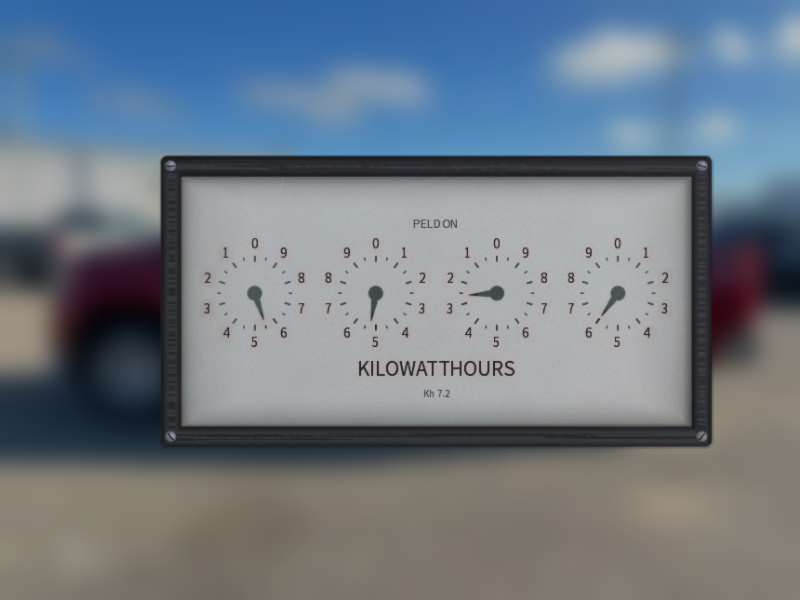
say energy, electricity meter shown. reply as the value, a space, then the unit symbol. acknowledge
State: 5526 kWh
